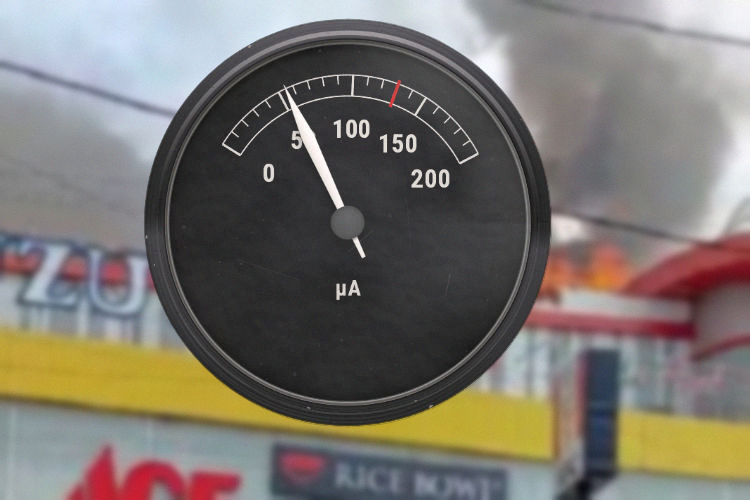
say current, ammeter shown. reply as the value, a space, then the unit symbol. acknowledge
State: 55 µA
